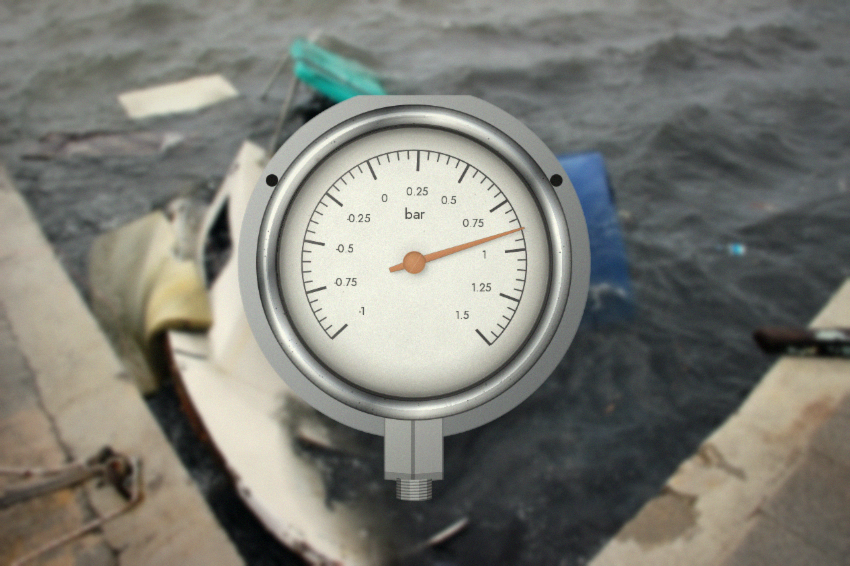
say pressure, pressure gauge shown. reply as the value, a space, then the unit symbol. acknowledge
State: 0.9 bar
